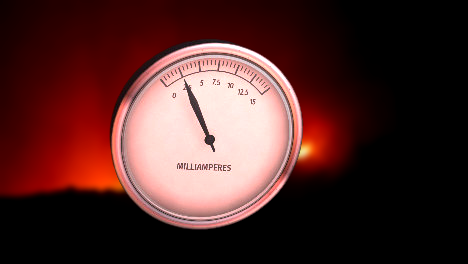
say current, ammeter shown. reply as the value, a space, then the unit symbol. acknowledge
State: 2.5 mA
